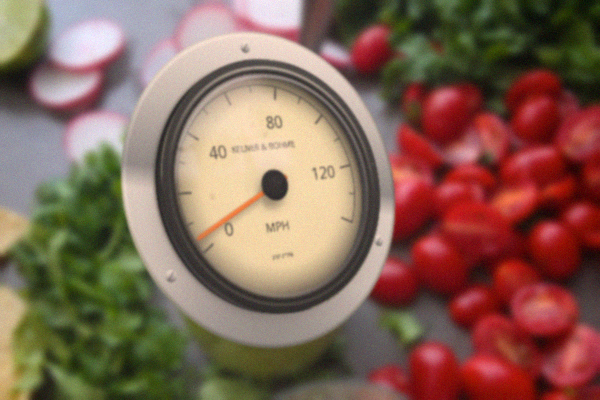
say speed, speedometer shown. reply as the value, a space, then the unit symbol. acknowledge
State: 5 mph
